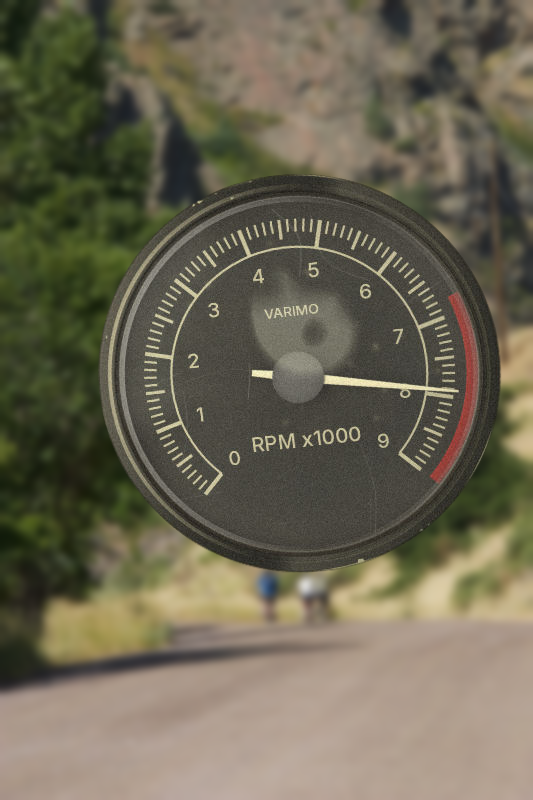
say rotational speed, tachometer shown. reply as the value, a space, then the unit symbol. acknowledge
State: 7900 rpm
